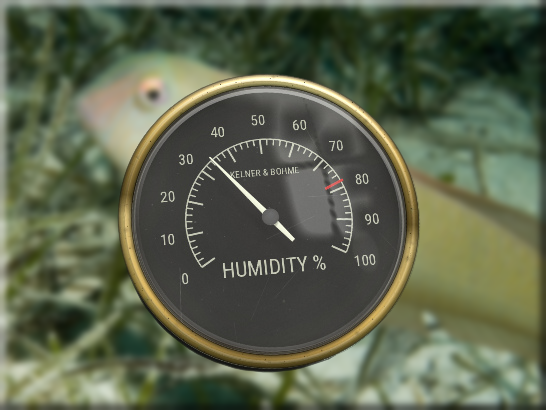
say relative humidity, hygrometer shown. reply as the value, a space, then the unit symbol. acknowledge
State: 34 %
